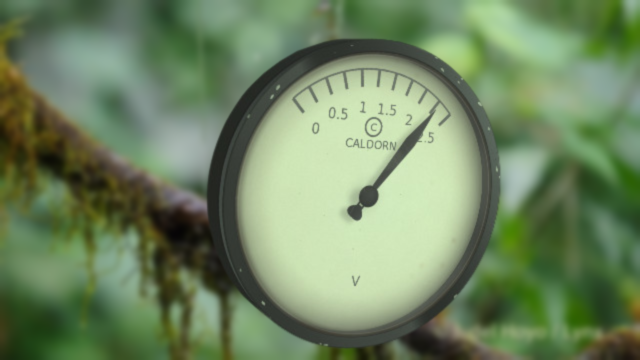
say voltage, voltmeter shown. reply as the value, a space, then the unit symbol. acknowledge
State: 2.25 V
